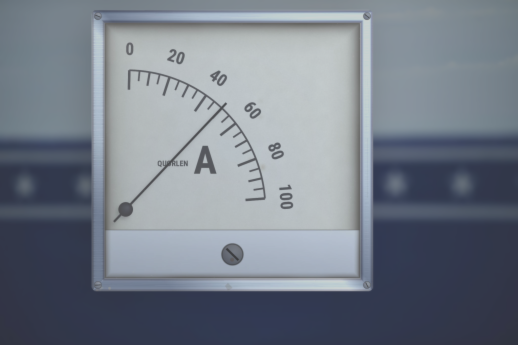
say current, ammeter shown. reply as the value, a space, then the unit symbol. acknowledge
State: 50 A
